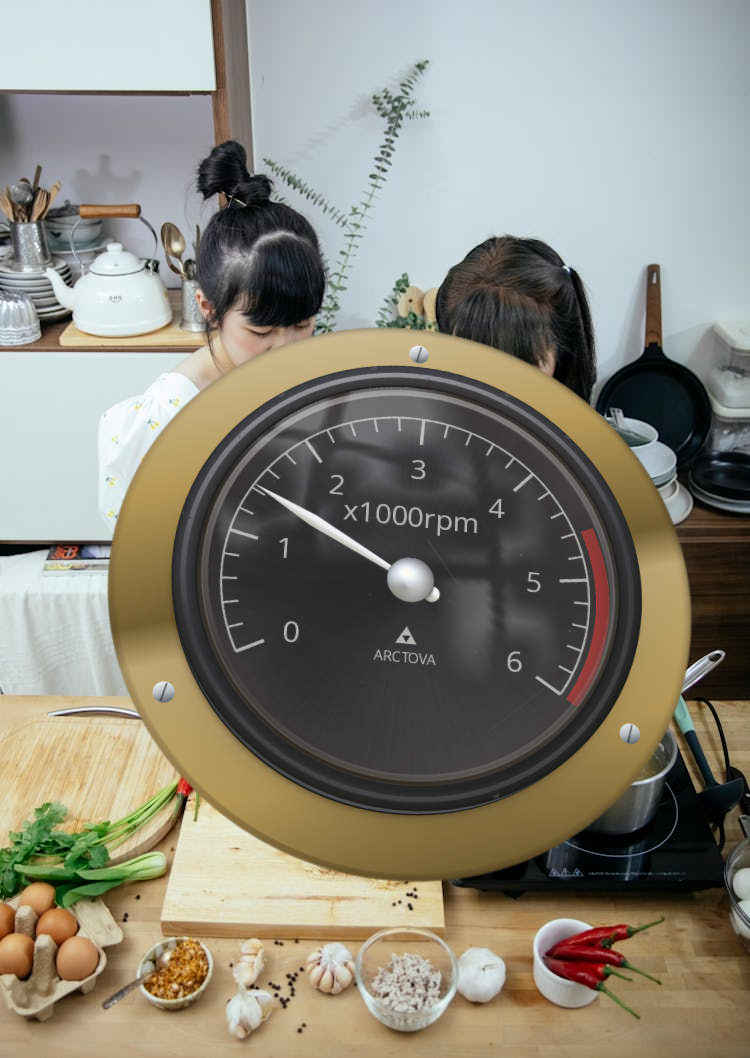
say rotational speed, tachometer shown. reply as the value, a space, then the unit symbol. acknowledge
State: 1400 rpm
